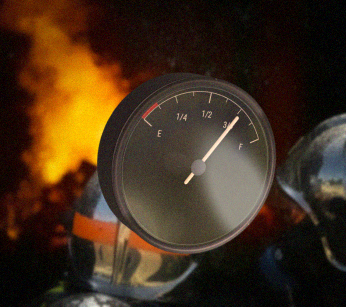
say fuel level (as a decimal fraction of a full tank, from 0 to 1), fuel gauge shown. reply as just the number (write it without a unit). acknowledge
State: 0.75
